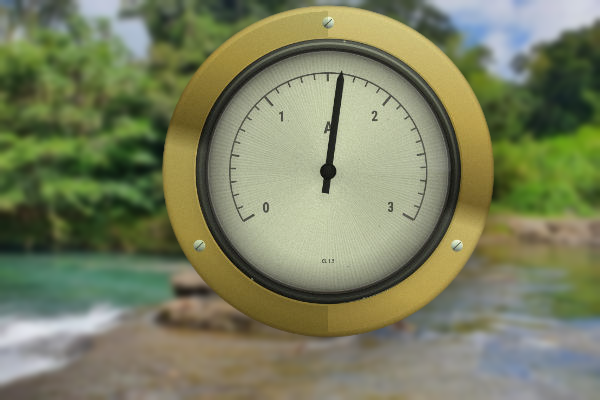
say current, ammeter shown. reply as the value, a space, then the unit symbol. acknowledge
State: 1.6 A
